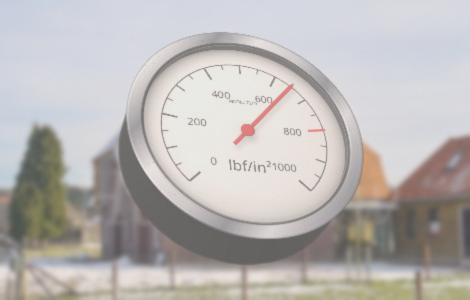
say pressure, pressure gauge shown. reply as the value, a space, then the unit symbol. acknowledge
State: 650 psi
